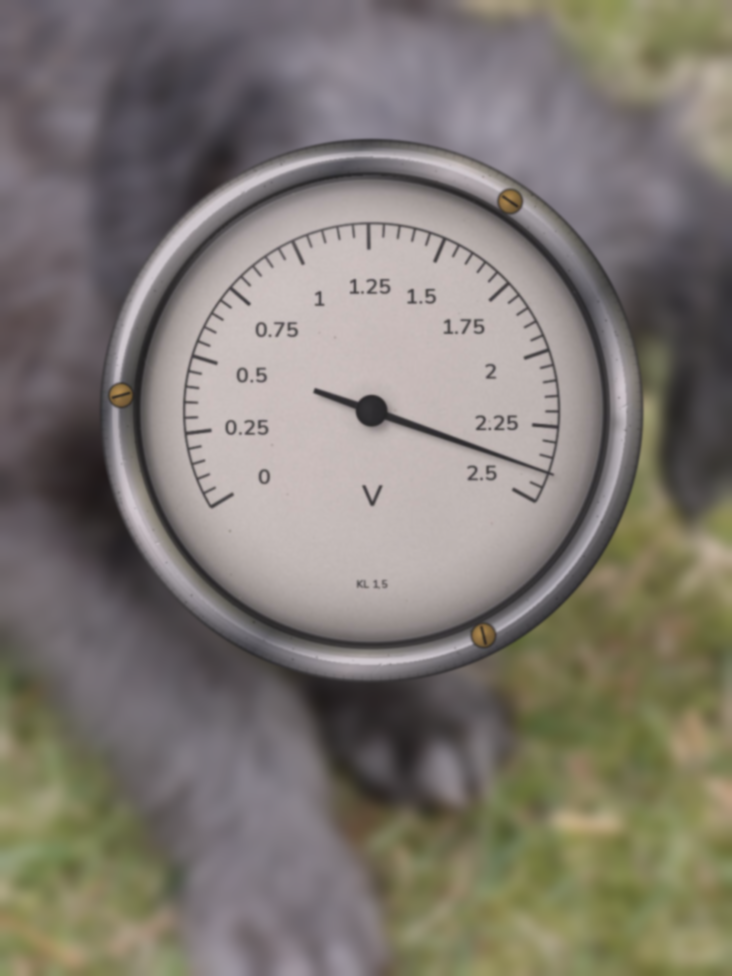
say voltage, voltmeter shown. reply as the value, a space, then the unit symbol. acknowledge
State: 2.4 V
